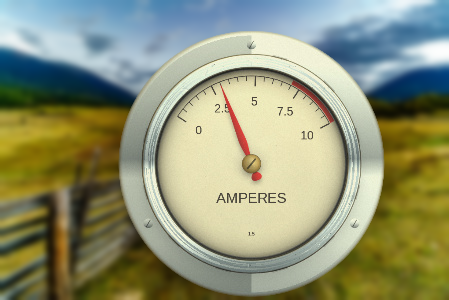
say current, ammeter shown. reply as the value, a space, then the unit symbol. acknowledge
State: 3 A
